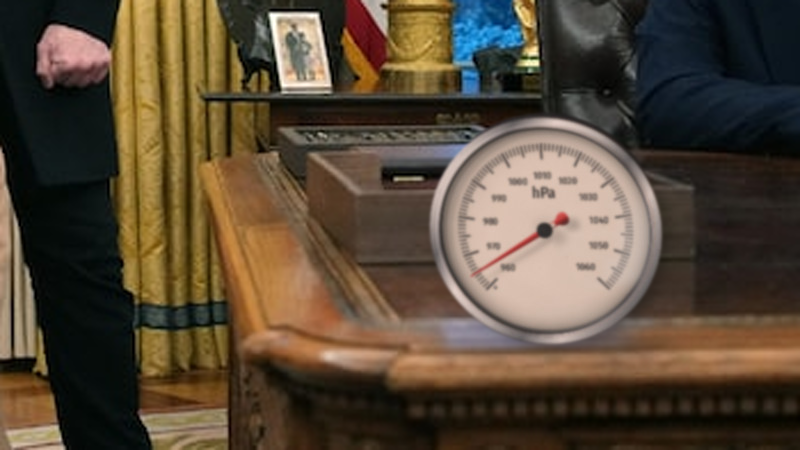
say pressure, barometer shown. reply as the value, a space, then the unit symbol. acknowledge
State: 965 hPa
